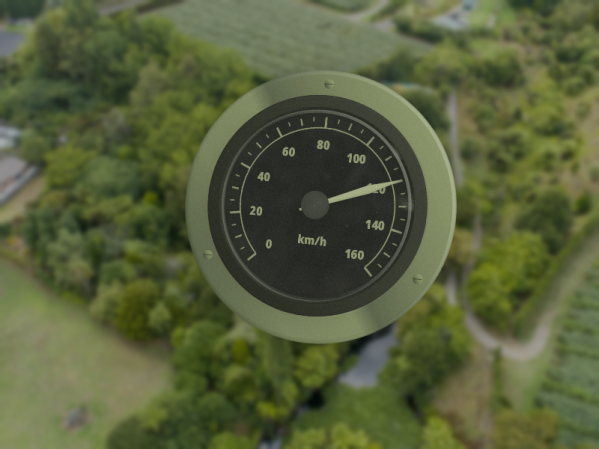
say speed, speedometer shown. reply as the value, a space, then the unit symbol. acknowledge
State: 120 km/h
